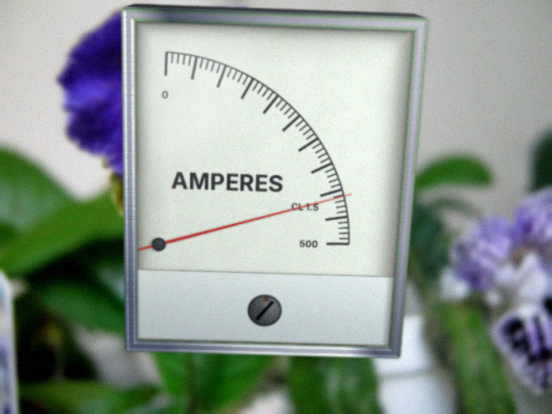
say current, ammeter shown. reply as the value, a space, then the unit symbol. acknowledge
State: 410 A
